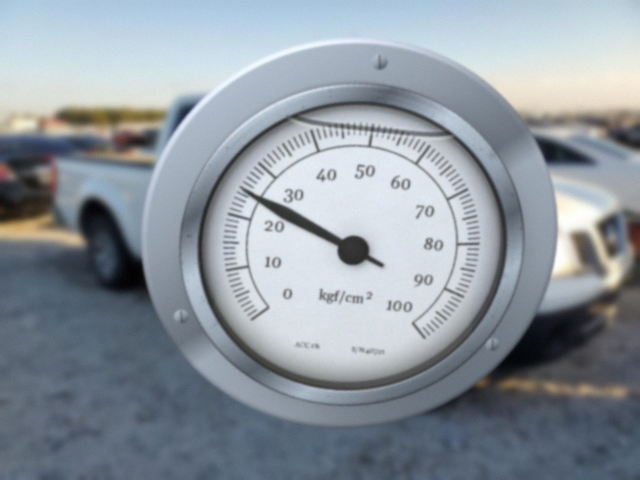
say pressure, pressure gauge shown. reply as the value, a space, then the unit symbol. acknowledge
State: 25 kg/cm²
